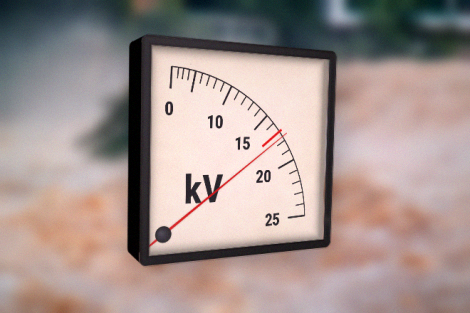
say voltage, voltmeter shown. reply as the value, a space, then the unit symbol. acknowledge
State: 17.5 kV
